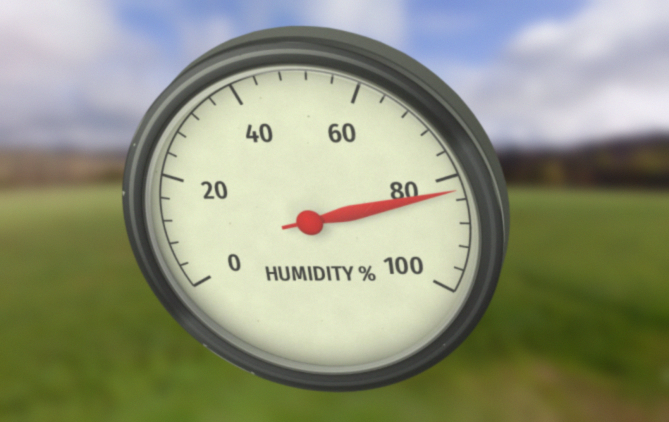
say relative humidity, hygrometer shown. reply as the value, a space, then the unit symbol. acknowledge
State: 82 %
